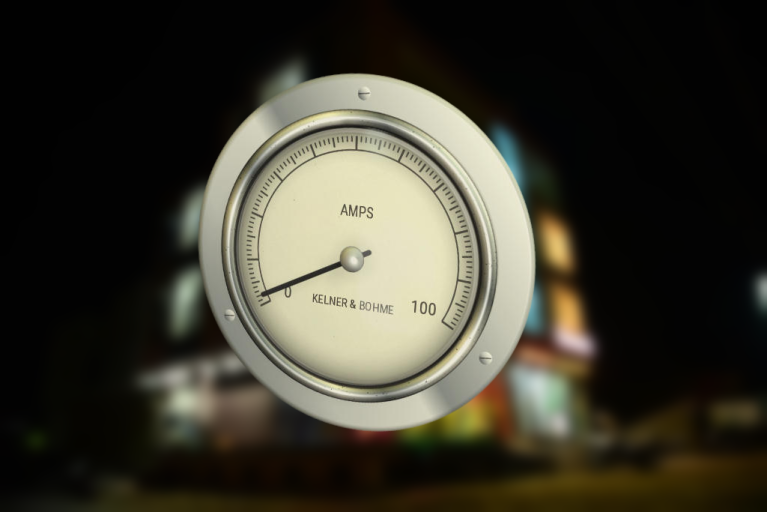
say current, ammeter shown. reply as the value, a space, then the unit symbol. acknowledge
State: 2 A
